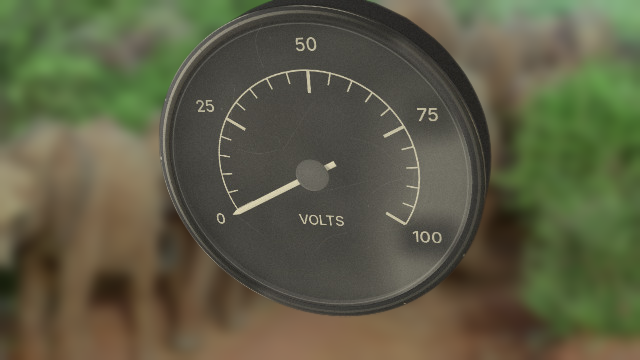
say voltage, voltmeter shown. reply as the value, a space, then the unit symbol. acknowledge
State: 0 V
